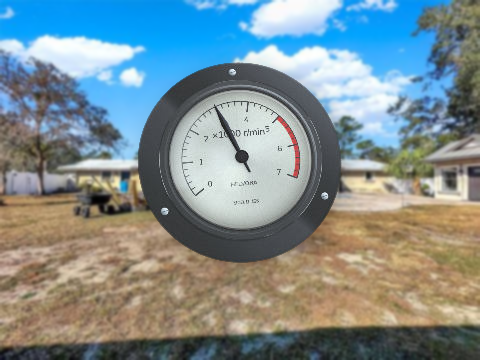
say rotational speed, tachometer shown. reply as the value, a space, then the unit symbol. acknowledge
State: 3000 rpm
